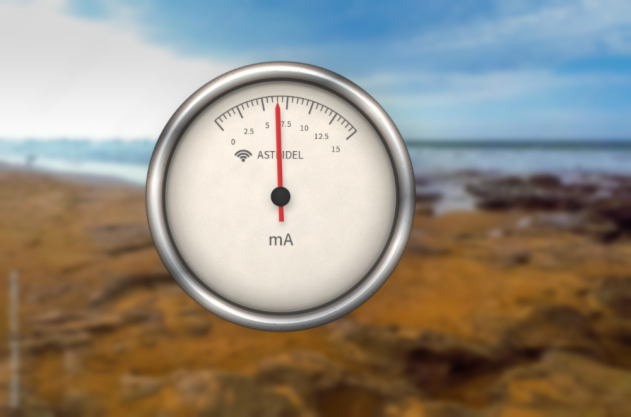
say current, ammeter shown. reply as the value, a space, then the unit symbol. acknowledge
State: 6.5 mA
